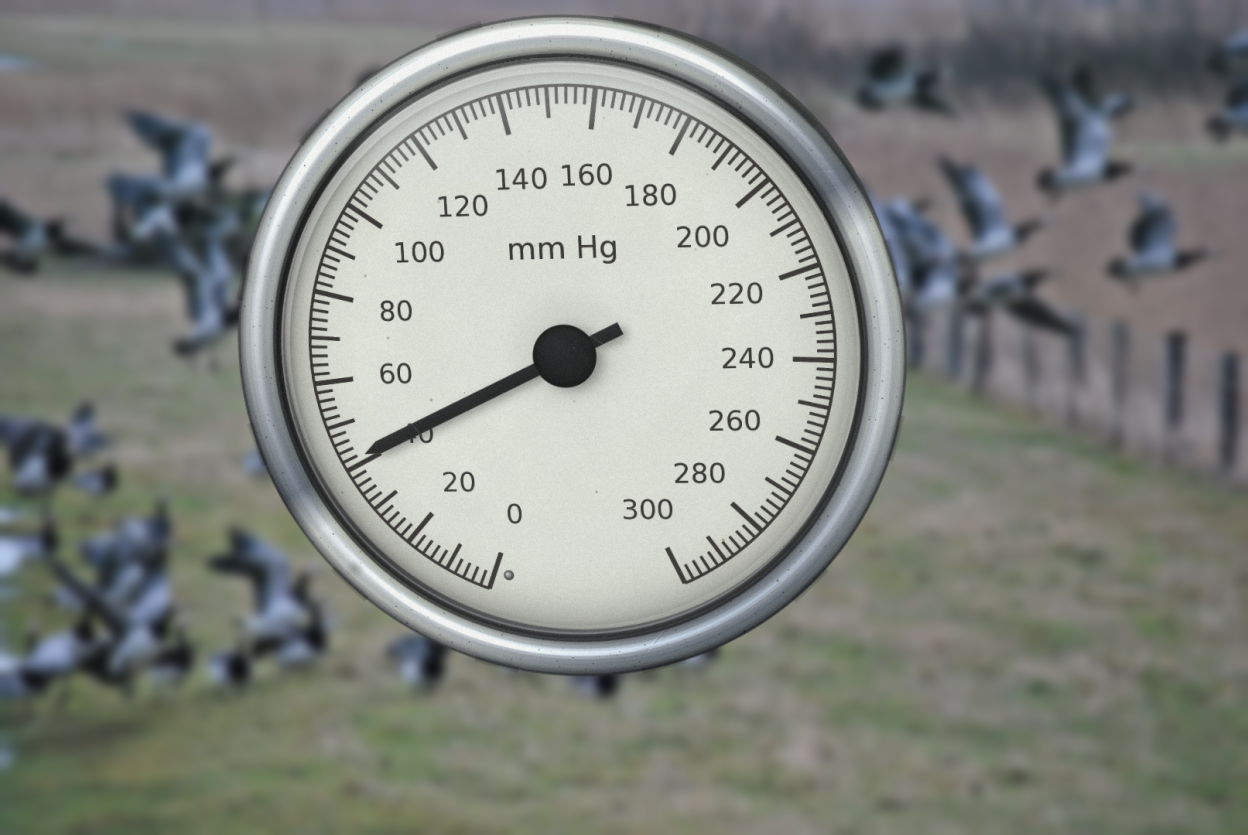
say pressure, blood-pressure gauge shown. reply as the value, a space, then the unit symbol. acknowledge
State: 42 mmHg
